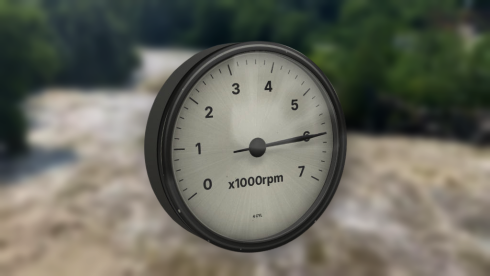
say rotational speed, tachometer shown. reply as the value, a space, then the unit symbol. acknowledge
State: 6000 rpm
